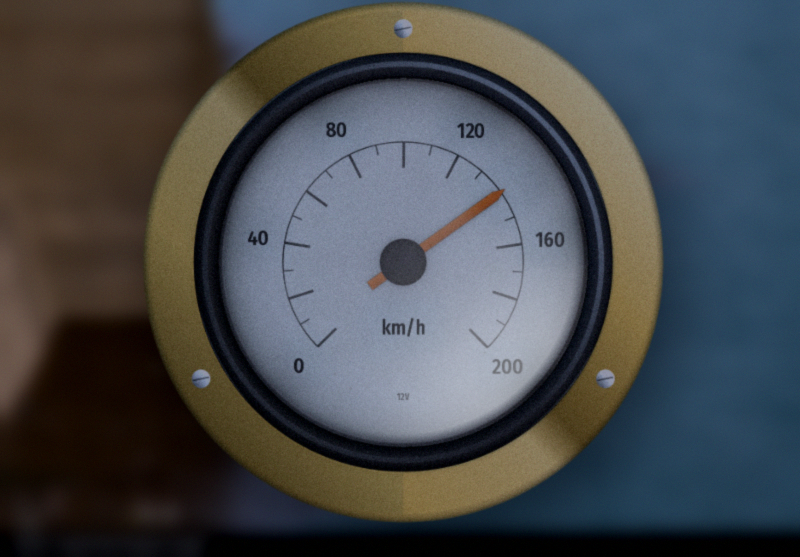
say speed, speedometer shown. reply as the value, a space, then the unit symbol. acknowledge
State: 140 km/h
